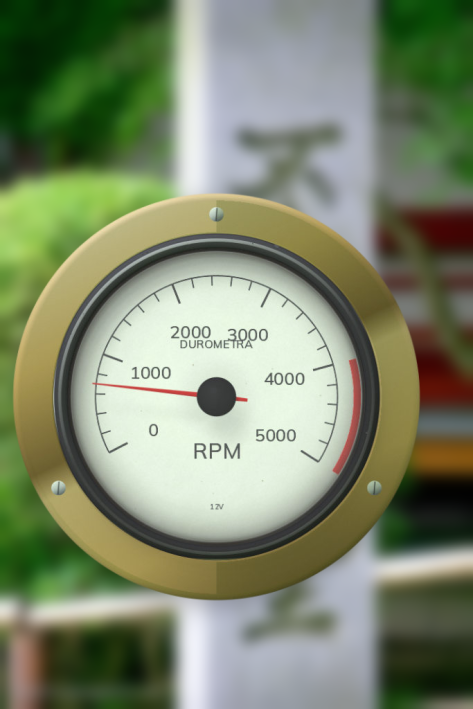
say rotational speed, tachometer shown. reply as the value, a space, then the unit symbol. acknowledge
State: 700 rpm
